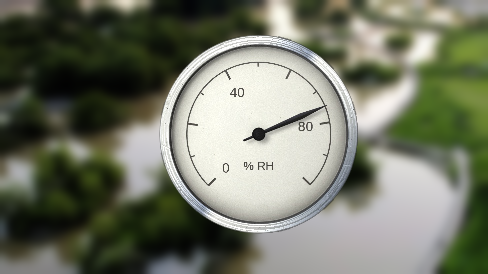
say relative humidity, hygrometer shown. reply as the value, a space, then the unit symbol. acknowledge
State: 75 %
